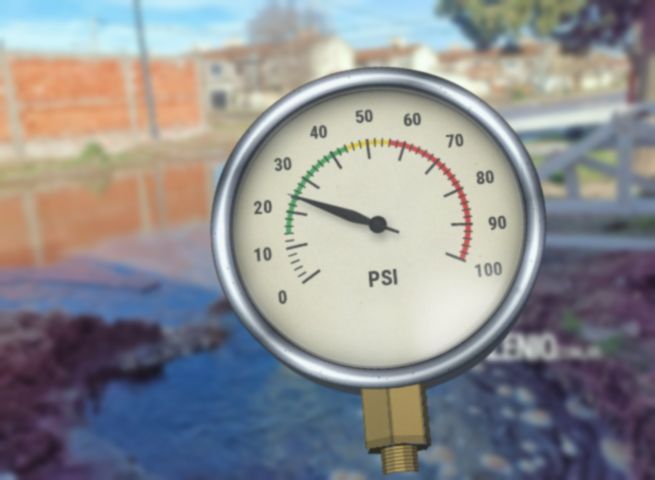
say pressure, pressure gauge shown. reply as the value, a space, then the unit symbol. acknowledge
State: 24 psi
